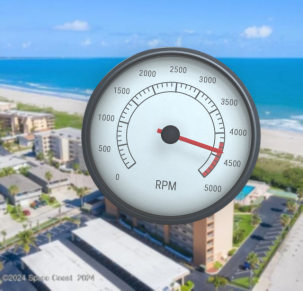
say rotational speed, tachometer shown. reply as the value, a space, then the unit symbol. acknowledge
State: 4400 rpm
